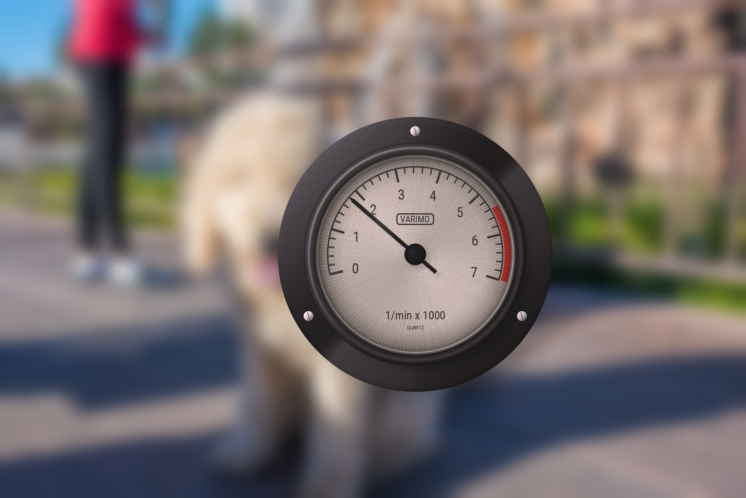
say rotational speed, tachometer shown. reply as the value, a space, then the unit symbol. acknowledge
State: 1800 rpm
